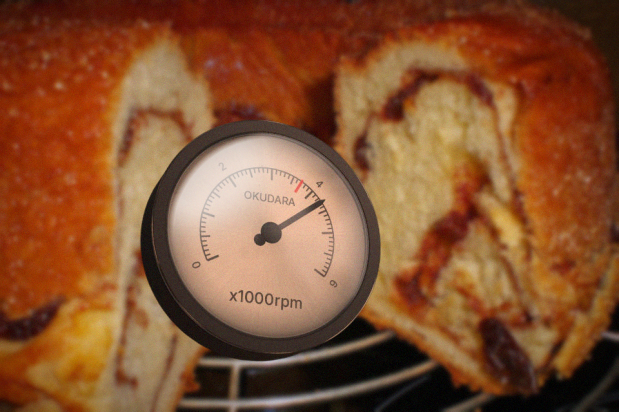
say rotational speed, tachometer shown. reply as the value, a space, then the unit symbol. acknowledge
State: 4300 rpm
